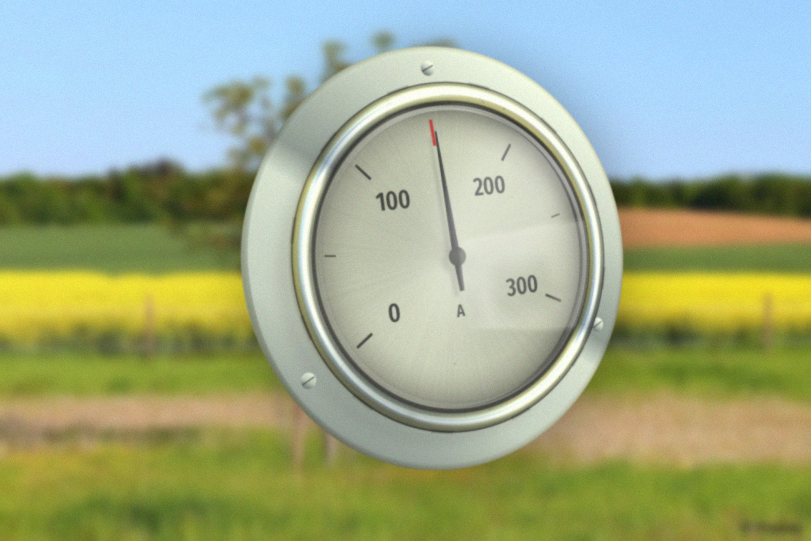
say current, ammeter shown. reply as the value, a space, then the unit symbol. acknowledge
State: 150 A
